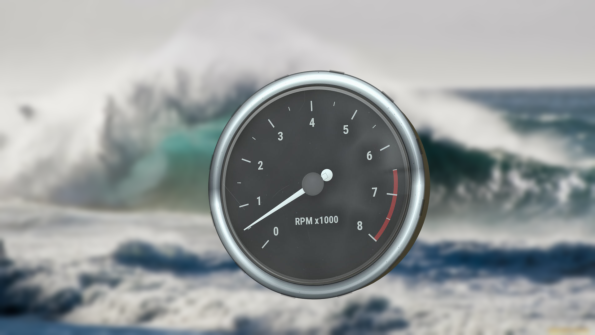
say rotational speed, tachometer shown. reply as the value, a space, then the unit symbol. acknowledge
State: 500 rpm
